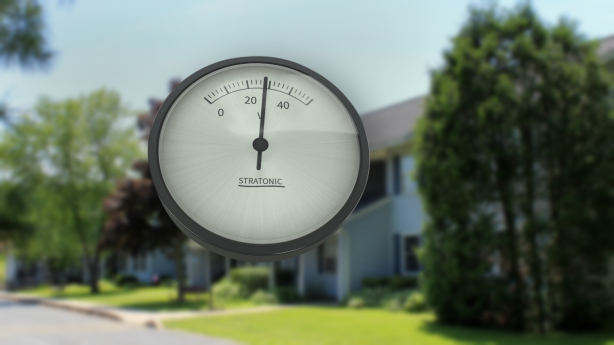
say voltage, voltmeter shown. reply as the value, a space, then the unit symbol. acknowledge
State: 28 V
